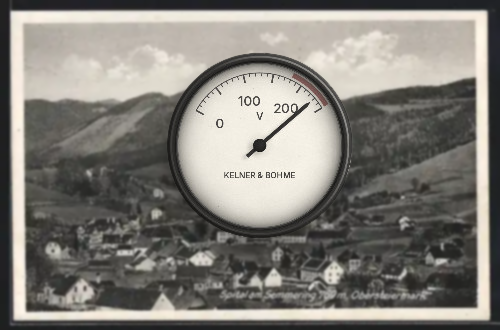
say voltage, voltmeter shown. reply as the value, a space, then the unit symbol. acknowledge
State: 230 V
